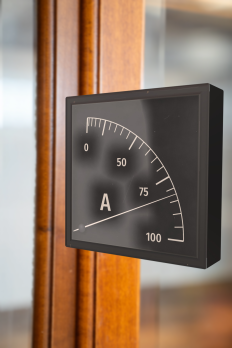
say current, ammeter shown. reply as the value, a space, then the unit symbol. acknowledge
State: 82.5 A
